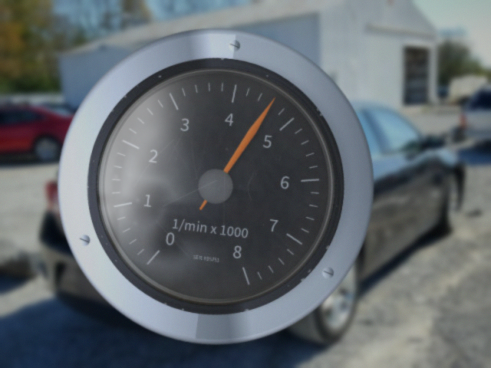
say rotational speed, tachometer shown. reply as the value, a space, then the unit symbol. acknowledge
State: 4600 rpm
